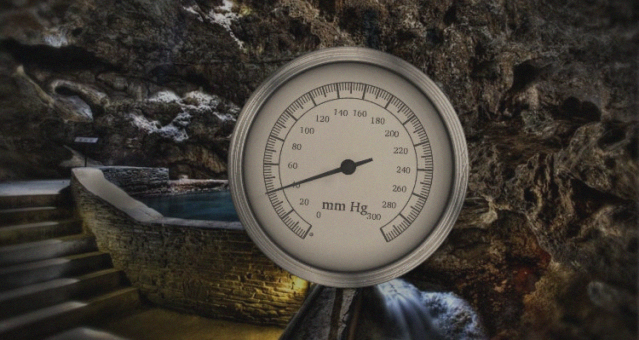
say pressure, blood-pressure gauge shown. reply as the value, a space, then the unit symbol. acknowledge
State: 40 mmHg
